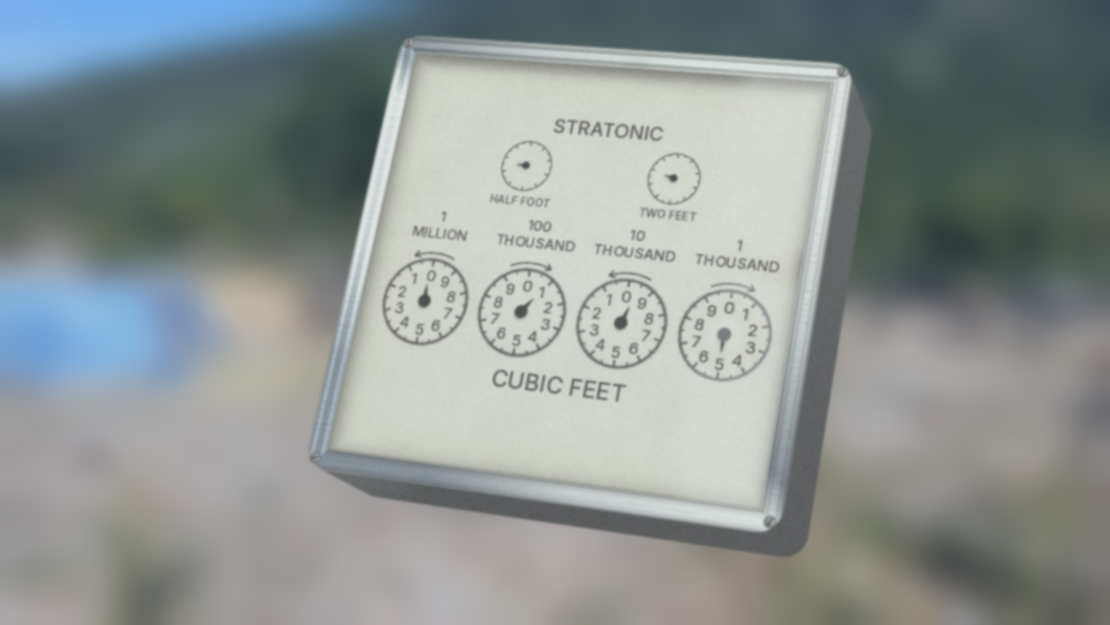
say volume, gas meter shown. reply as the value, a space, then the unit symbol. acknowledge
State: 9500 ft³
